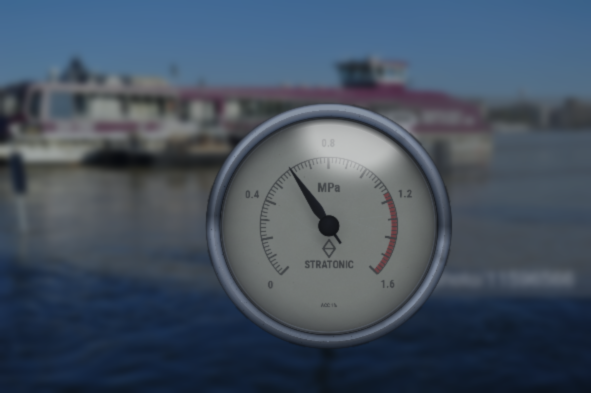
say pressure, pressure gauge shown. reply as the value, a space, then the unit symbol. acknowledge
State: 0.6 MPa
